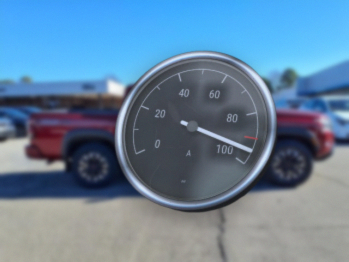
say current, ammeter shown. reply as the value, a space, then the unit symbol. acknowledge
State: 95 A
